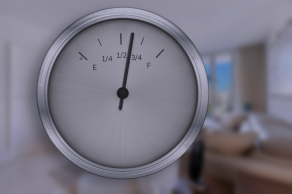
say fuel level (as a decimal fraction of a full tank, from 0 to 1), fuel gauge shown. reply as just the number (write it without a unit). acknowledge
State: 0.625
